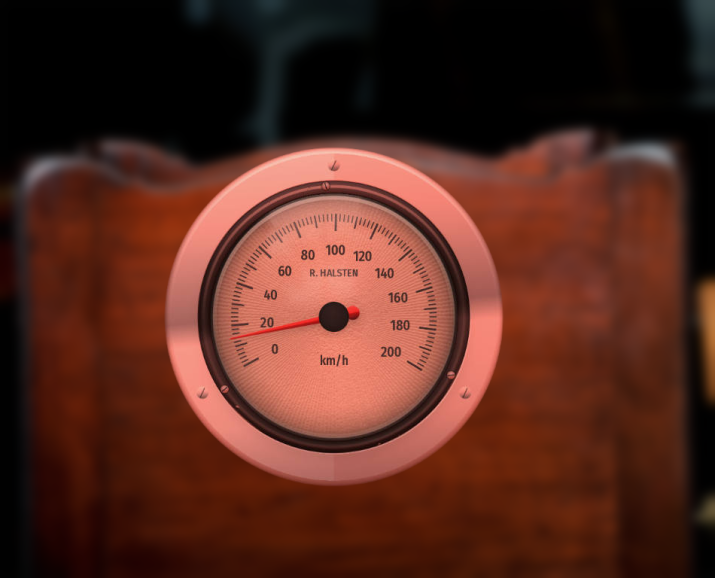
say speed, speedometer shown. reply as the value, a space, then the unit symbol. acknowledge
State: 14 km/h
